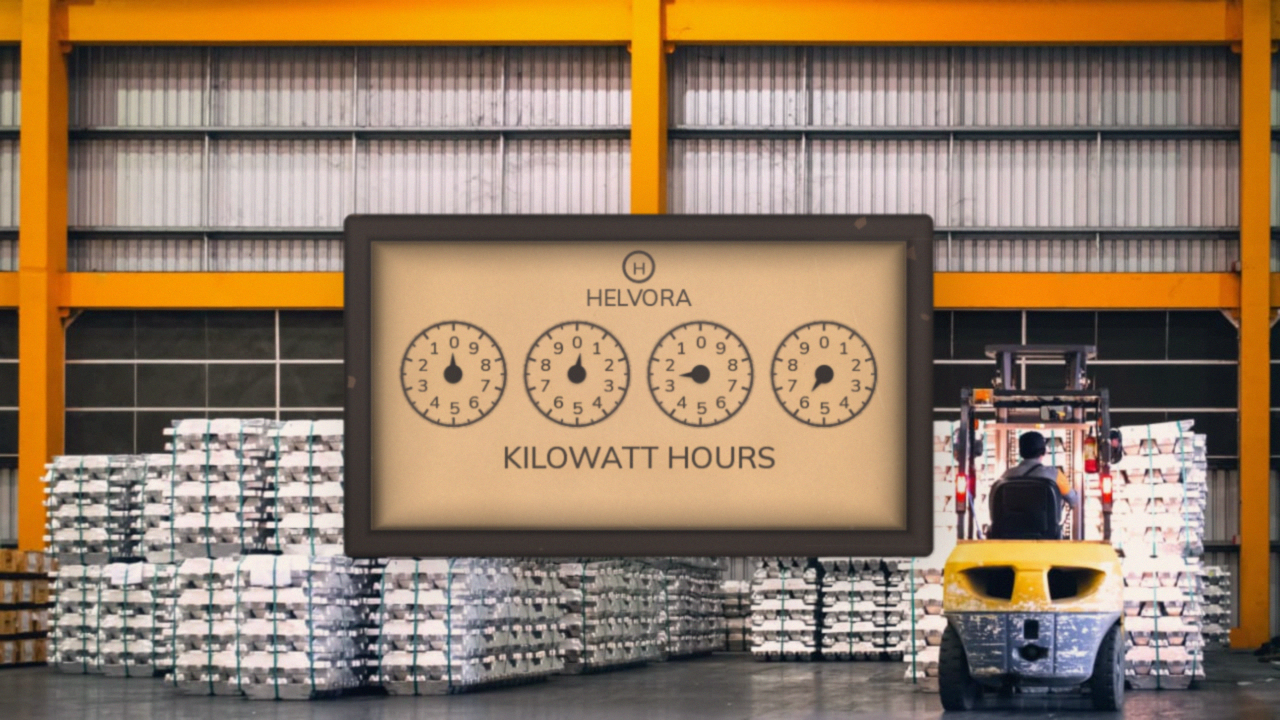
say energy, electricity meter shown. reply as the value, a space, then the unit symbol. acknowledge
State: 26 kWh
